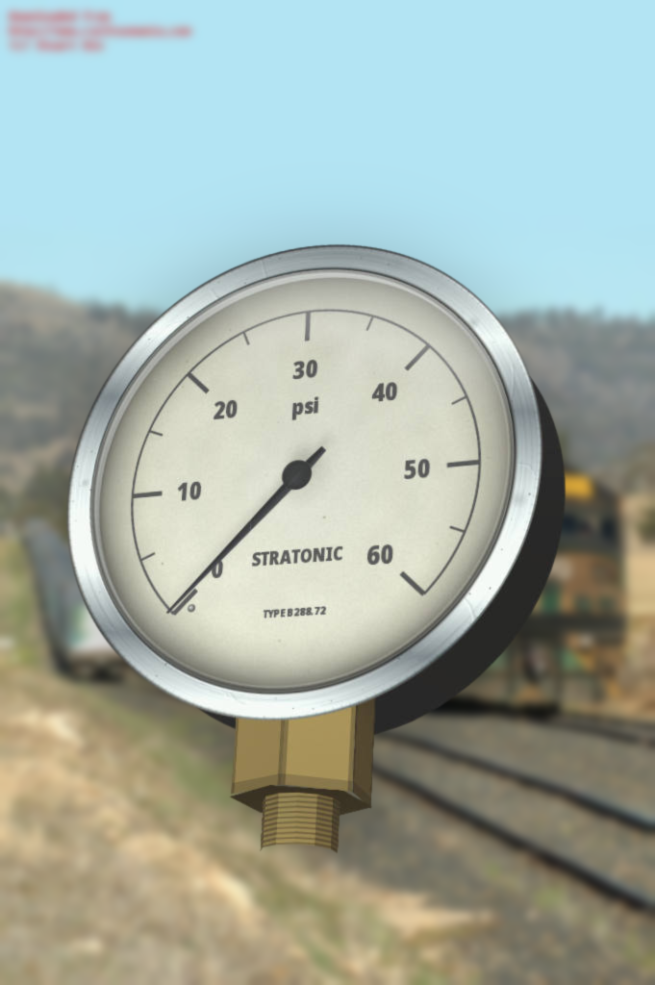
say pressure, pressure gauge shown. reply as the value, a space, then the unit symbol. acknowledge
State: 0 psi
